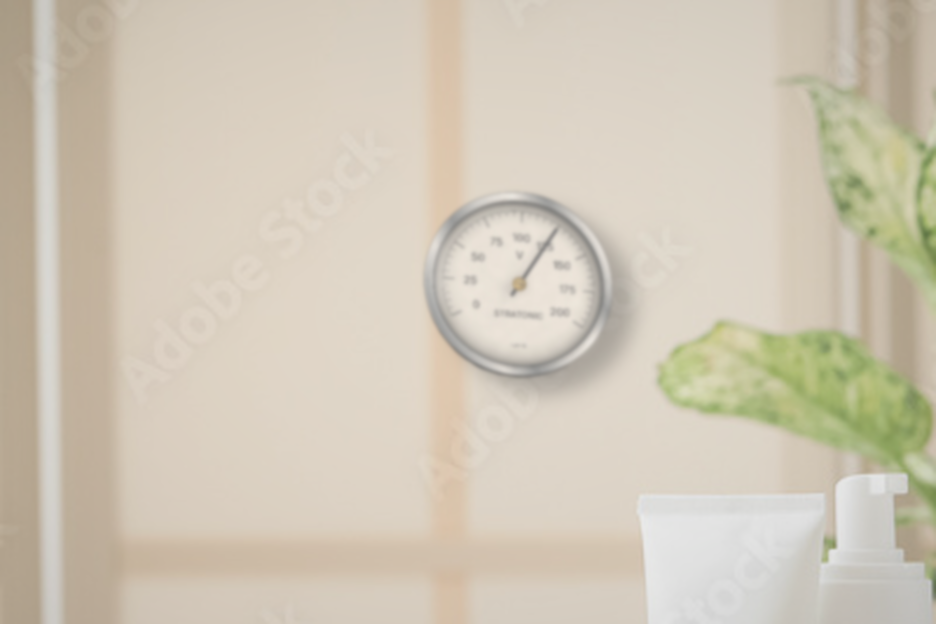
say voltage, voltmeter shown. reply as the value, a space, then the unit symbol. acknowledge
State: 125 V
